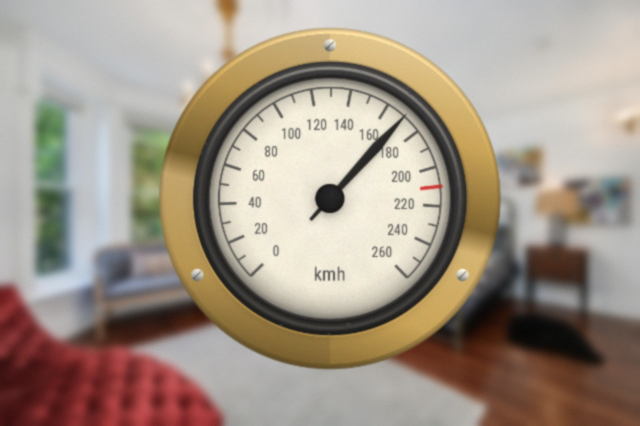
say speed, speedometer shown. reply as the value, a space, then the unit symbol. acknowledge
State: 170 km/h
